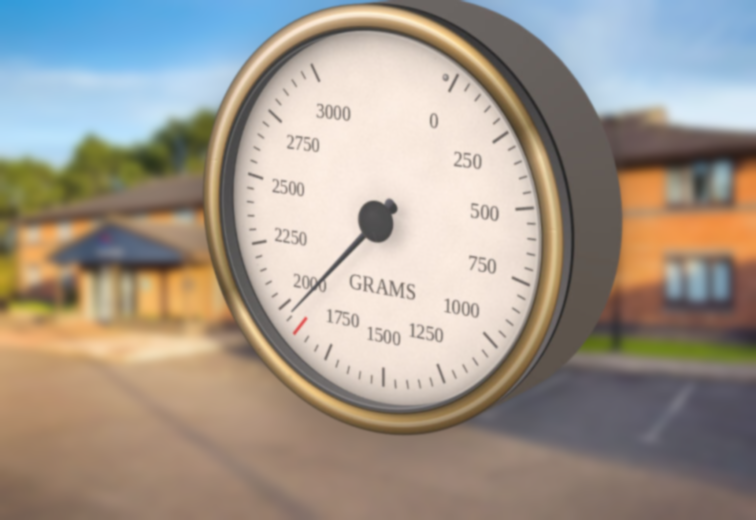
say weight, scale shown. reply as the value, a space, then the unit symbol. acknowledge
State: 1950 g
